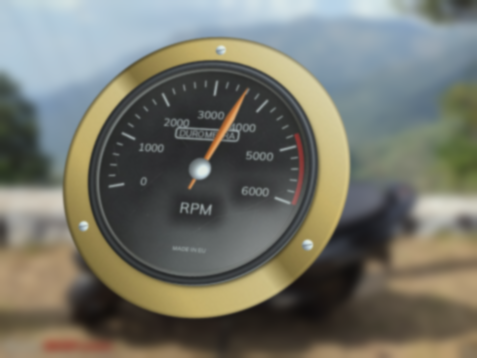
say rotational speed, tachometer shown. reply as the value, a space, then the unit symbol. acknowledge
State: 3600 rpm
